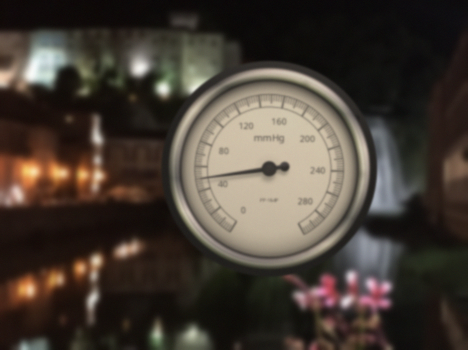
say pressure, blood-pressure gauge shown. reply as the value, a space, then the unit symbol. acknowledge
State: 50 mmHg
